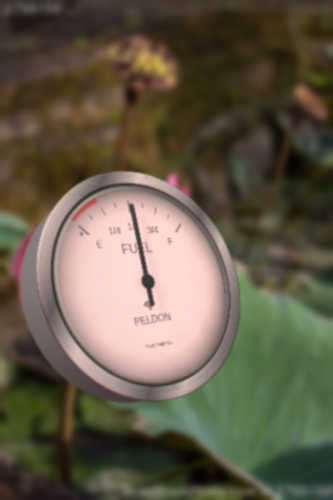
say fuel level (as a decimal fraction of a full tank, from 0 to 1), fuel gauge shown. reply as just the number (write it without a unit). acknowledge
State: 0.5
